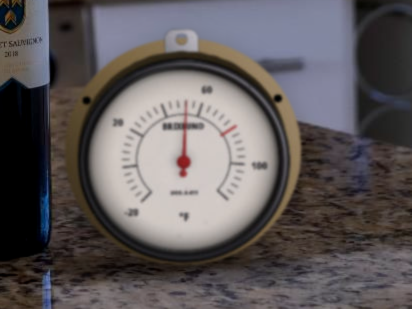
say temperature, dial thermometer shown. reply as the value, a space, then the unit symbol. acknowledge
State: 52 °F
